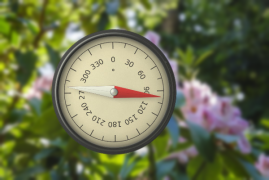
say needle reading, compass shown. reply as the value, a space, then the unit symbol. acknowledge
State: 97.5 °
